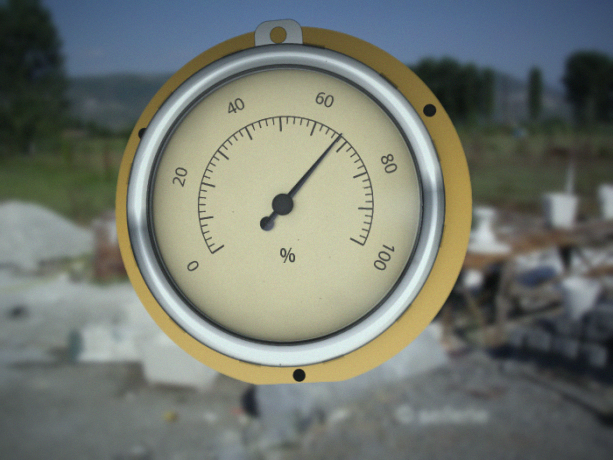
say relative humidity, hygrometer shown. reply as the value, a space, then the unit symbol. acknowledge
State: 68 %
